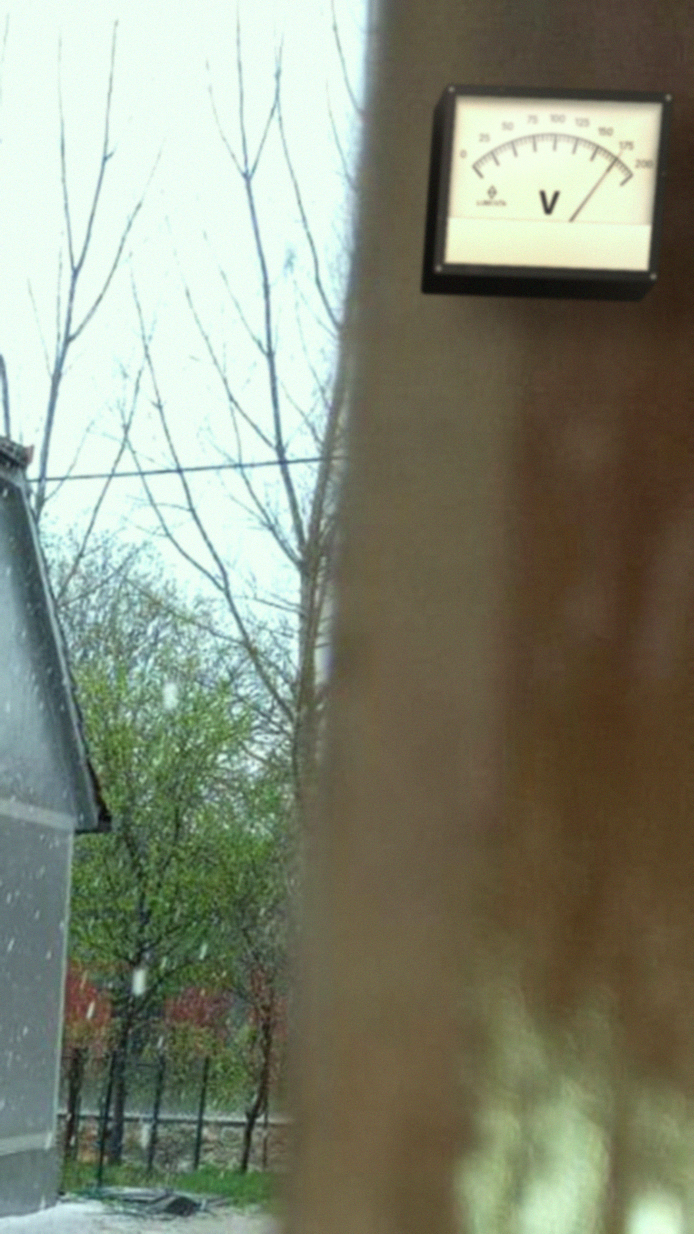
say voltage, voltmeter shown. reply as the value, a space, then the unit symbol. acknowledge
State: 175 V
